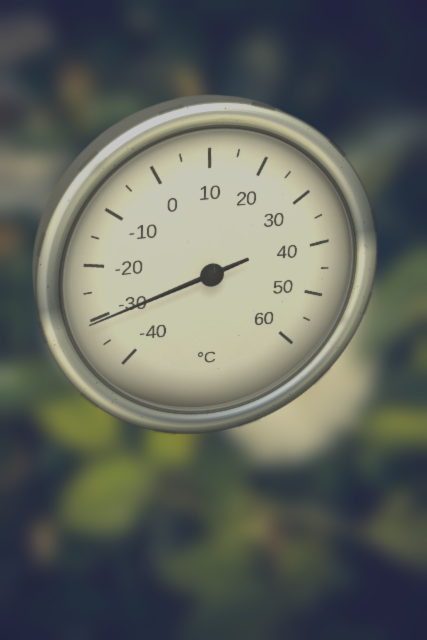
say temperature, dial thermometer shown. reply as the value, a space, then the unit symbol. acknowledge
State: -30 °C
